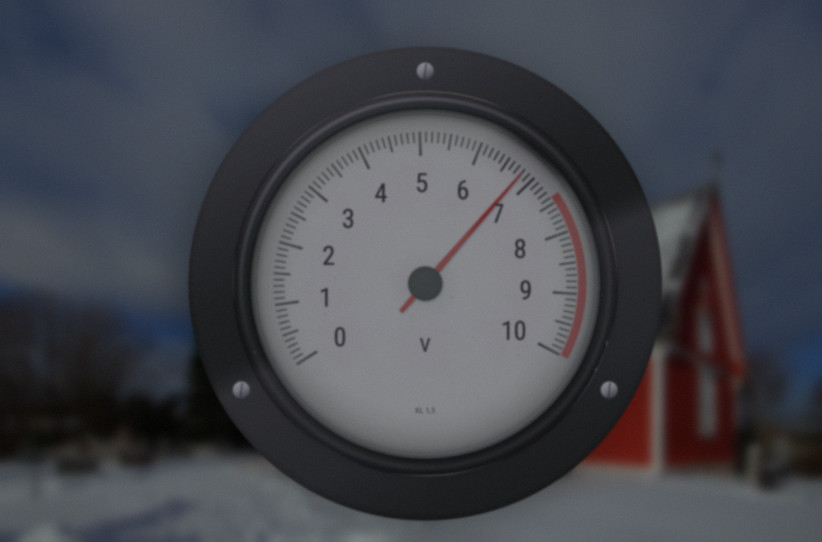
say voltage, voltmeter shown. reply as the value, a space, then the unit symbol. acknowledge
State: 6.8 V
